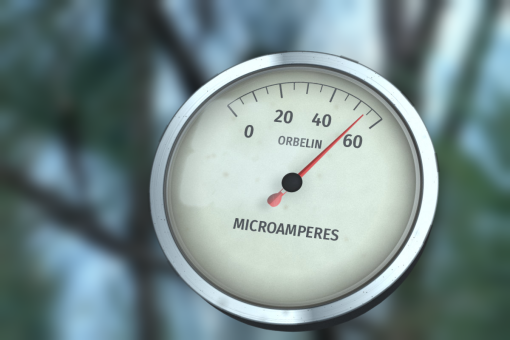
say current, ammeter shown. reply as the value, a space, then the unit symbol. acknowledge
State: 55 µA
